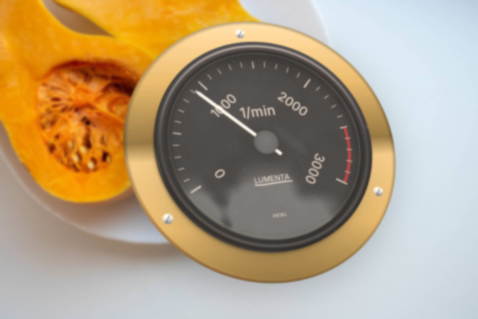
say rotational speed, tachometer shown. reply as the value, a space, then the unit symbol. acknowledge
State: 900 rpm
